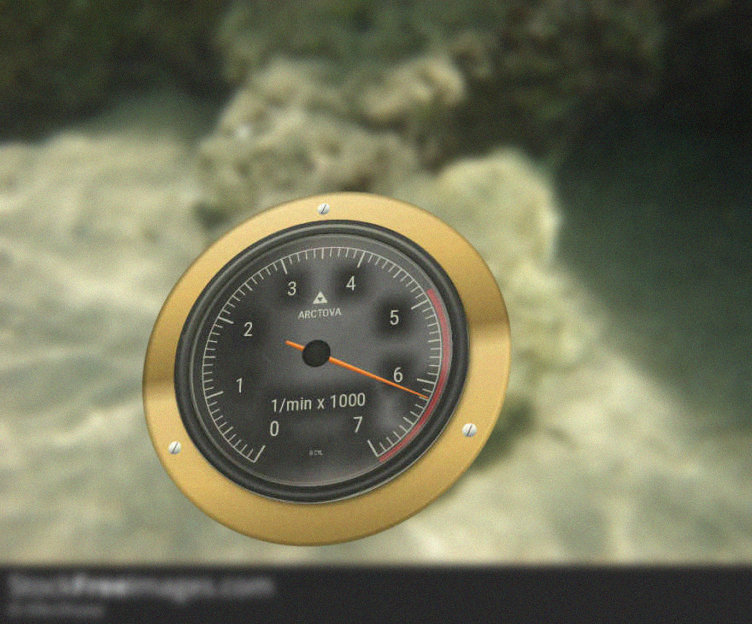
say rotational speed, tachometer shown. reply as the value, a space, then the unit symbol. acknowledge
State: 6200 rpm
